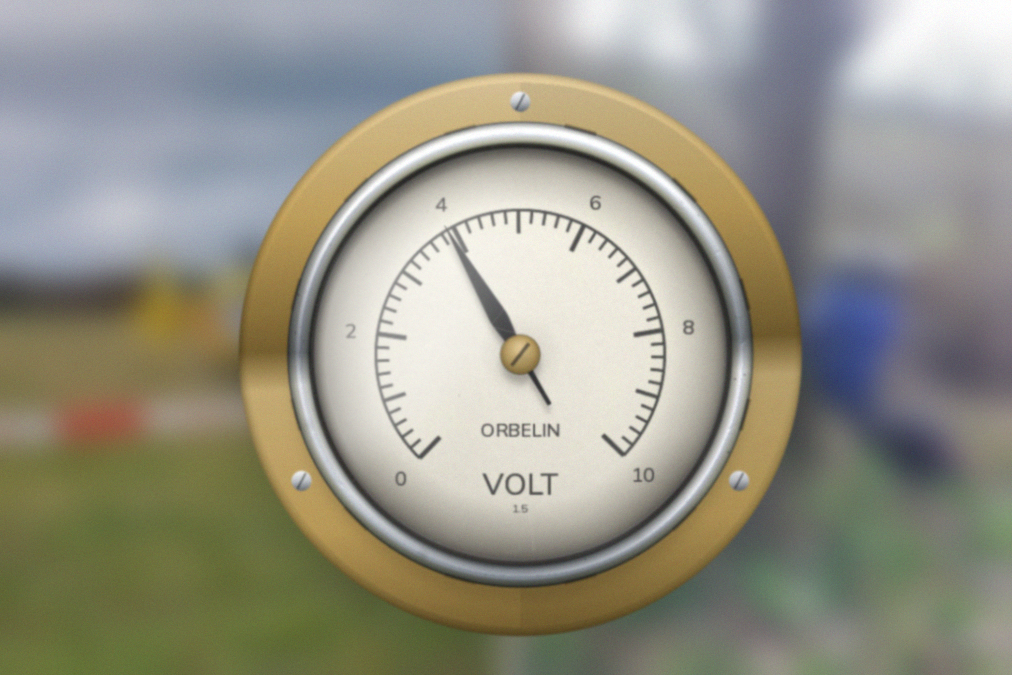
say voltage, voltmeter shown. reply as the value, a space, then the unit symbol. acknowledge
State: 3.9 V
